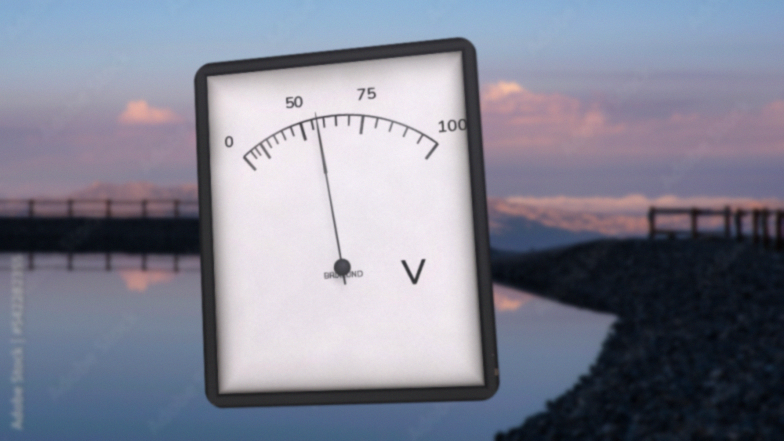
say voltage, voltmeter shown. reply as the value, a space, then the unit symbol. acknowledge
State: 57.5 V
